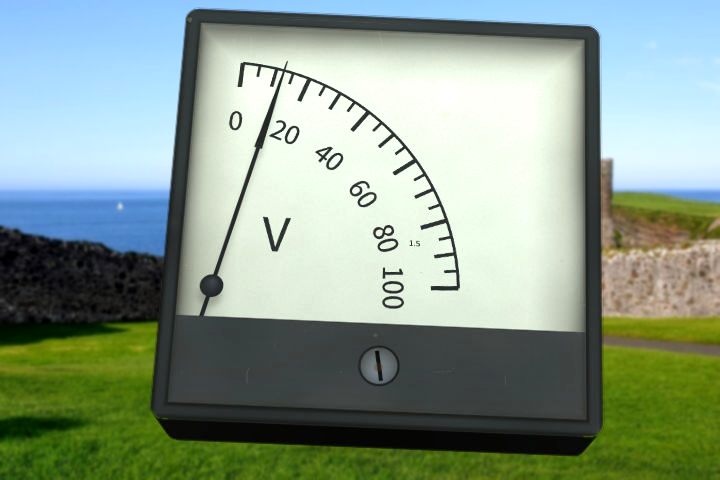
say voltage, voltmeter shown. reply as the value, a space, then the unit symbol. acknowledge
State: 12.5 V
